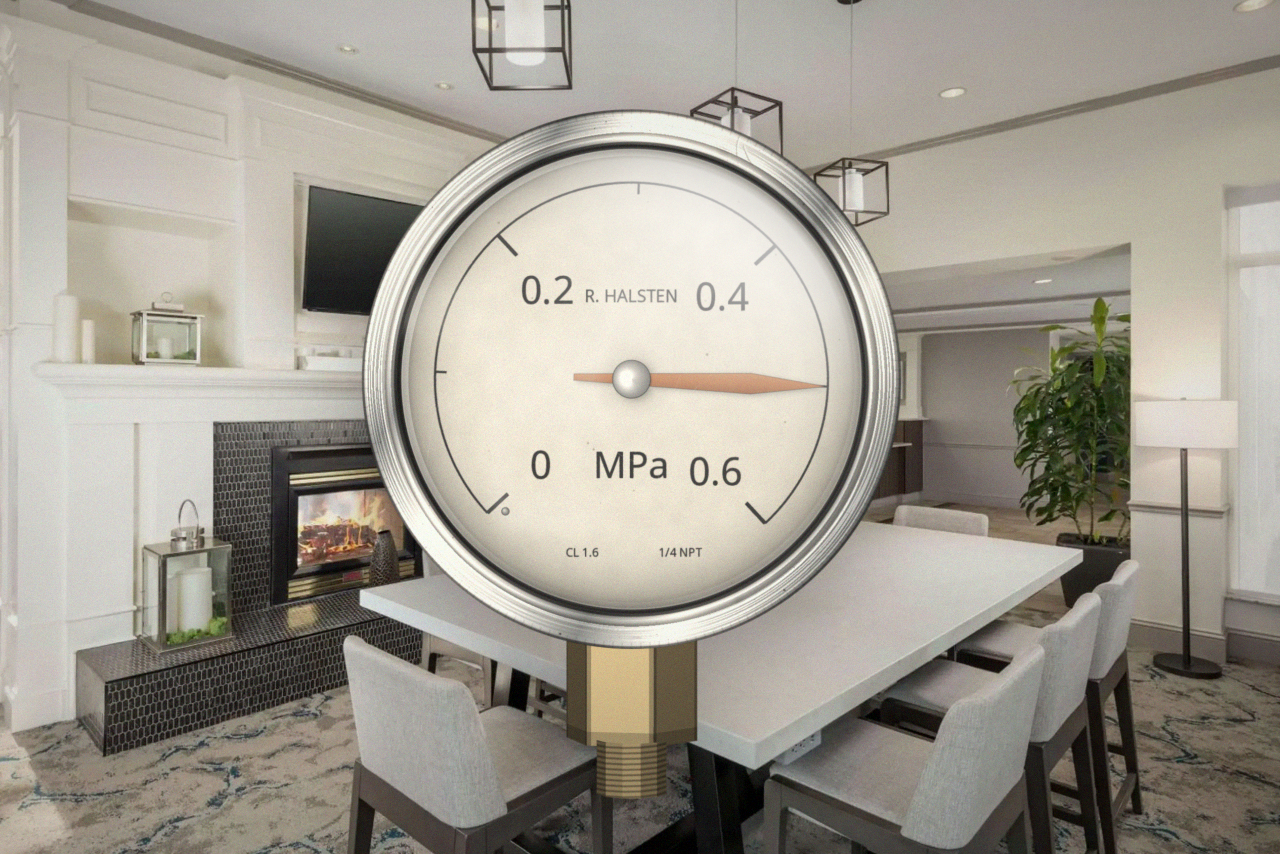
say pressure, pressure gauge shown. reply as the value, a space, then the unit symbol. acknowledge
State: 0.5 MPa
